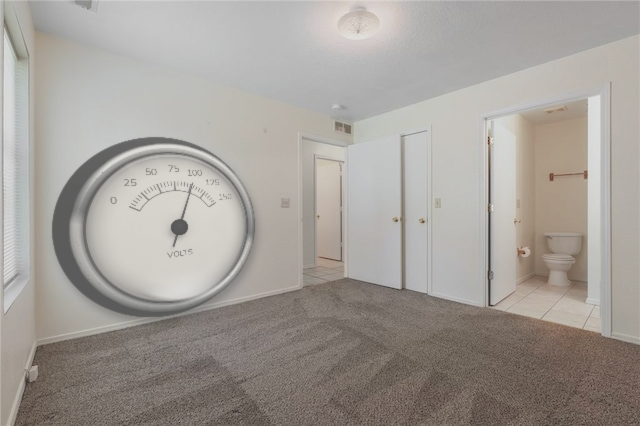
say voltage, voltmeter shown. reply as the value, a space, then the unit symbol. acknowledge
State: 100 V
